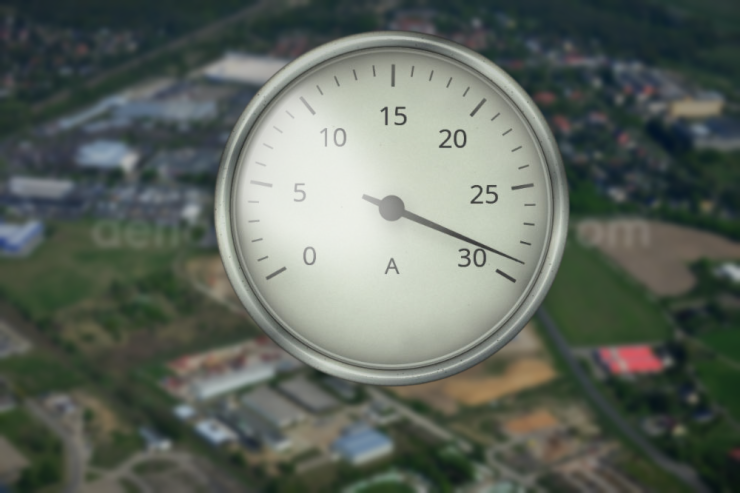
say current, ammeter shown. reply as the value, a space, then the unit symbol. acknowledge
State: 29 A
